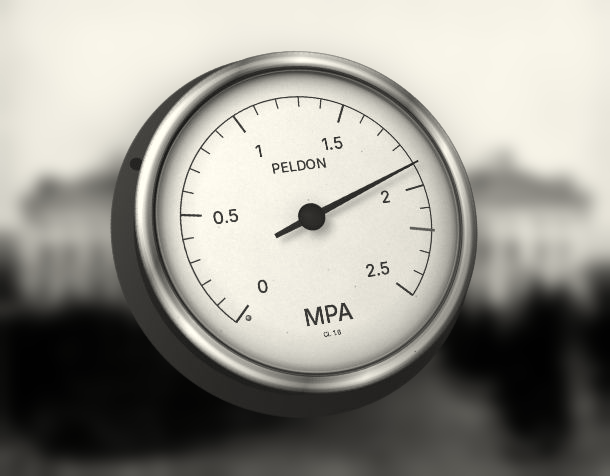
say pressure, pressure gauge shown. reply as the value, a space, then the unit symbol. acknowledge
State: 1.9 MPa
